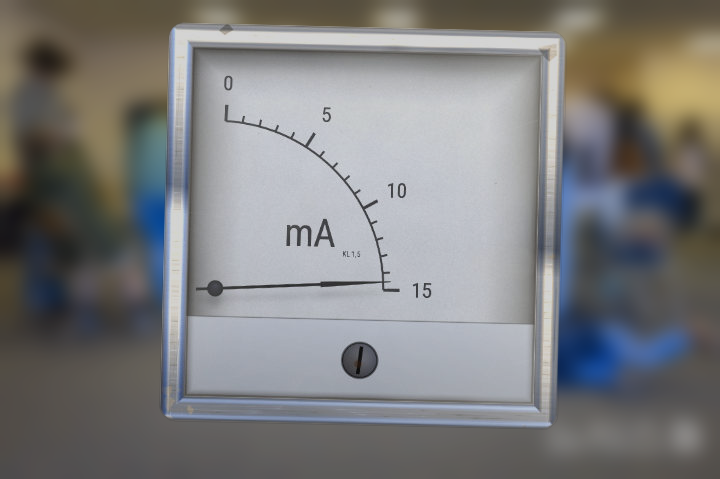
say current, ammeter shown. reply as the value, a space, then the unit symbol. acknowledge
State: 14.5 mA
